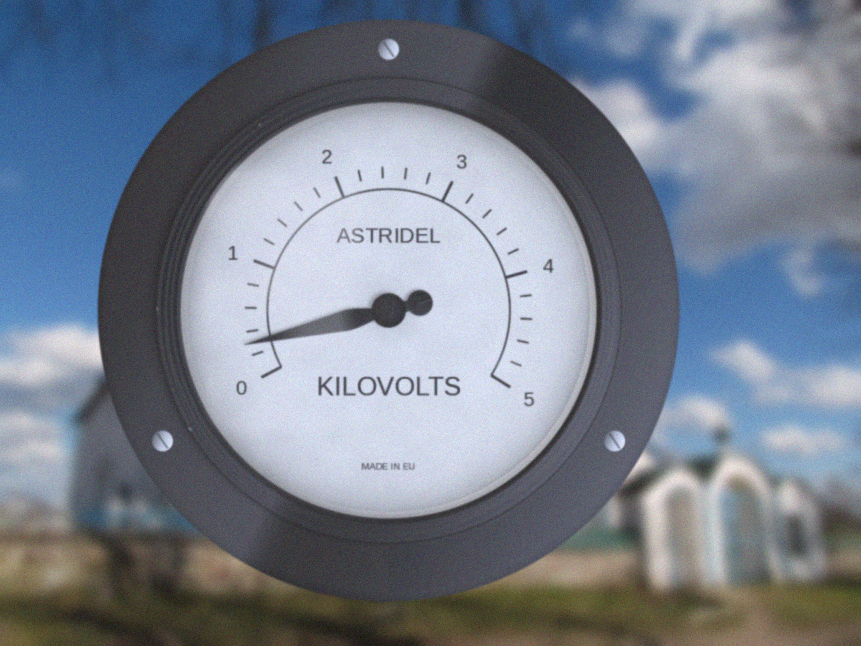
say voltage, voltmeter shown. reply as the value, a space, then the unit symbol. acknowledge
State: 0.3 kV
